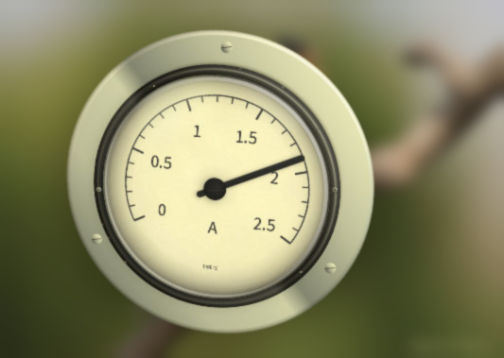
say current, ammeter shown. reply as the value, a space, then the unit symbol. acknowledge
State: 1.9 A
